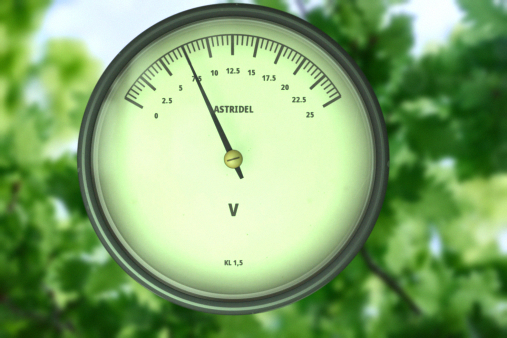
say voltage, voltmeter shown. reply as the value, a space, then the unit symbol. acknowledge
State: 7.5 V
